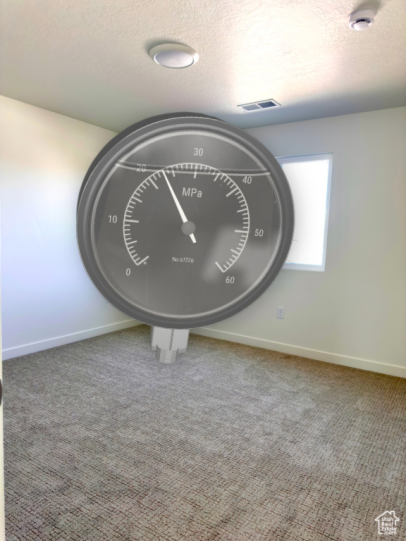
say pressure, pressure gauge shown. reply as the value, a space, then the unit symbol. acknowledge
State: 23 MPa
